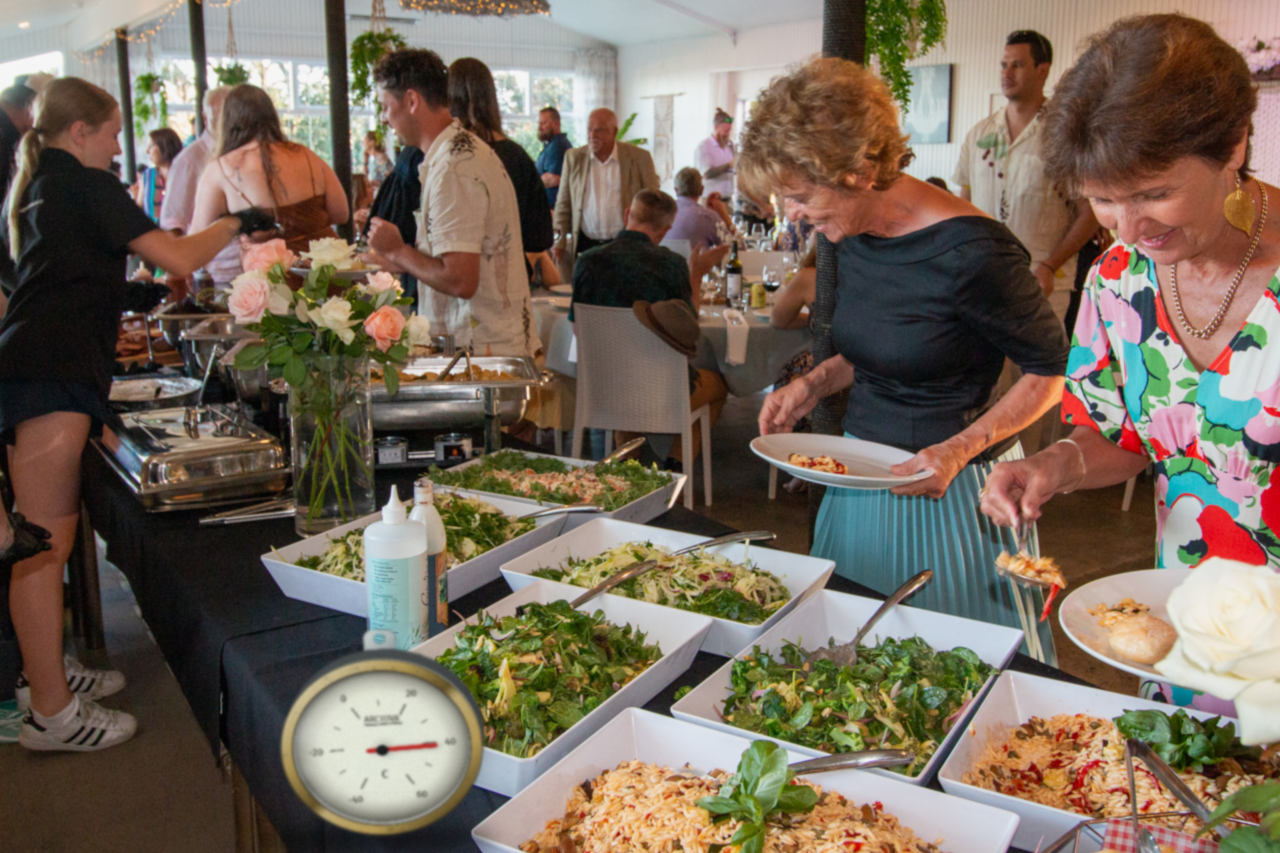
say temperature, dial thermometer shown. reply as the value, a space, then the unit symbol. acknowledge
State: 40 °C
